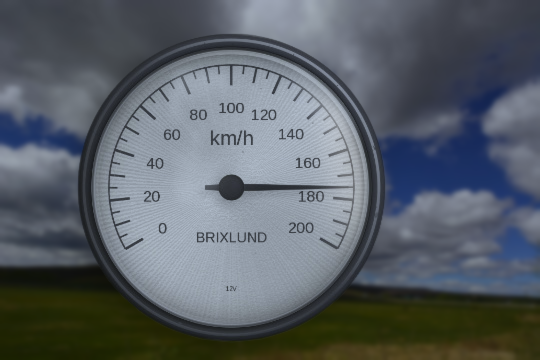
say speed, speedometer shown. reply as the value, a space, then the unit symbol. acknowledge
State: 175 km/h
